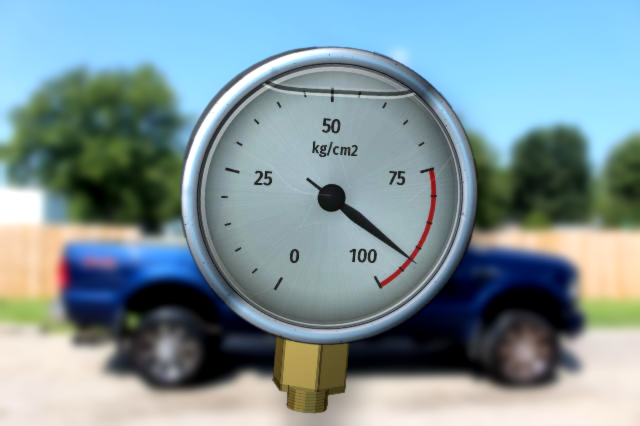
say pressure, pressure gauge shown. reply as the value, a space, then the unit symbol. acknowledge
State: 92.5 kg/cm²
